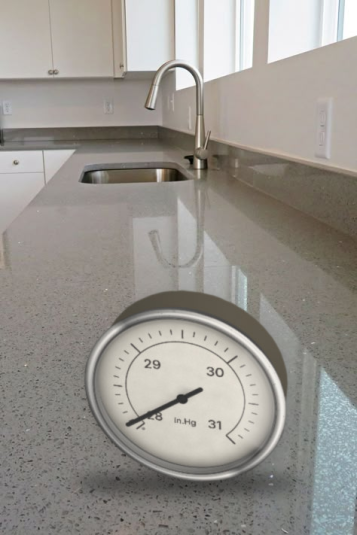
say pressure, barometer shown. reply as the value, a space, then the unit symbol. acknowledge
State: 28.1 inHg
